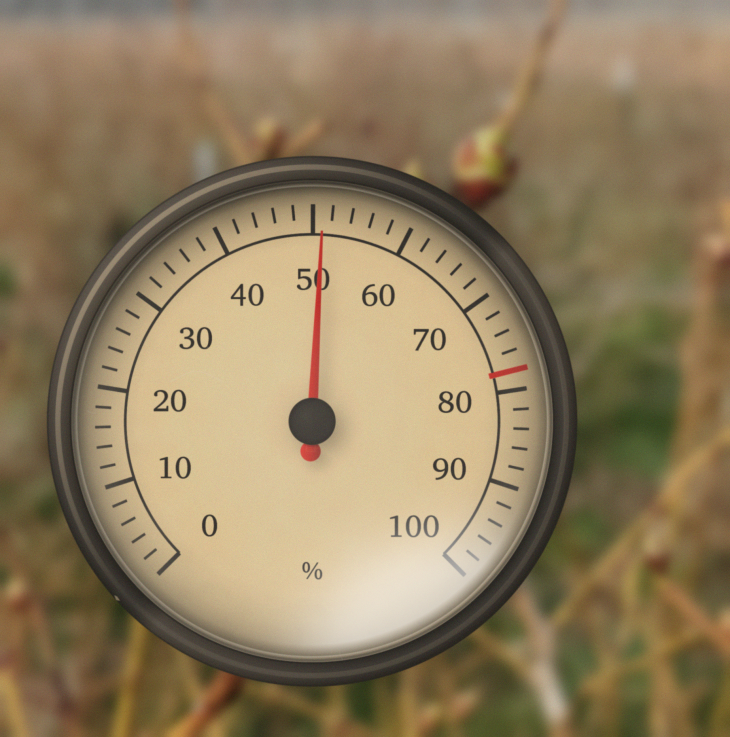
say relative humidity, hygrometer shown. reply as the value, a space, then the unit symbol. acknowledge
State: 51 %
